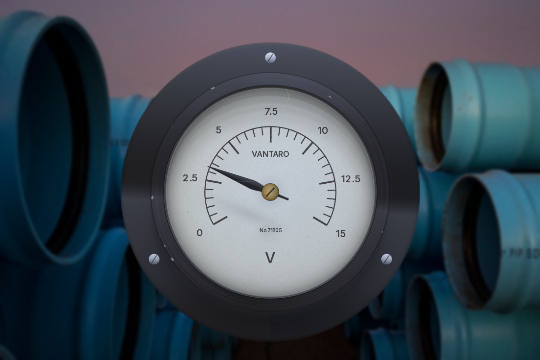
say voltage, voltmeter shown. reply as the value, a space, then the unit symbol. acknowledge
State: 3.25 V
